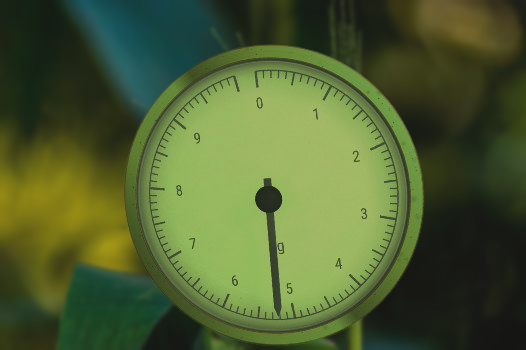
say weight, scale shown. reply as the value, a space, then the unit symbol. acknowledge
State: 5.2 kg
